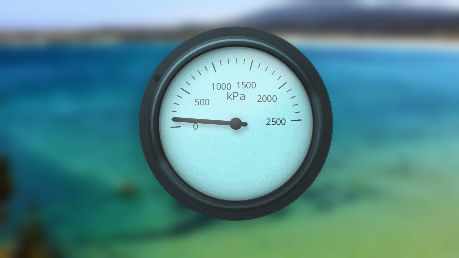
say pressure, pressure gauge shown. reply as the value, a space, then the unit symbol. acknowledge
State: 100 kPa
